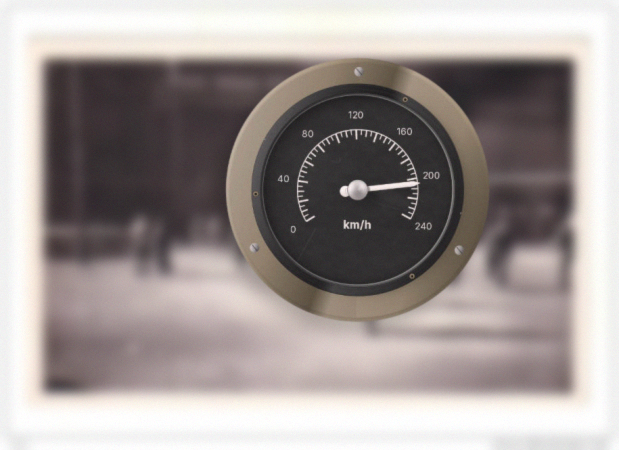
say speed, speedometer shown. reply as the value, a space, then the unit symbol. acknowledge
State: 205 km/h
